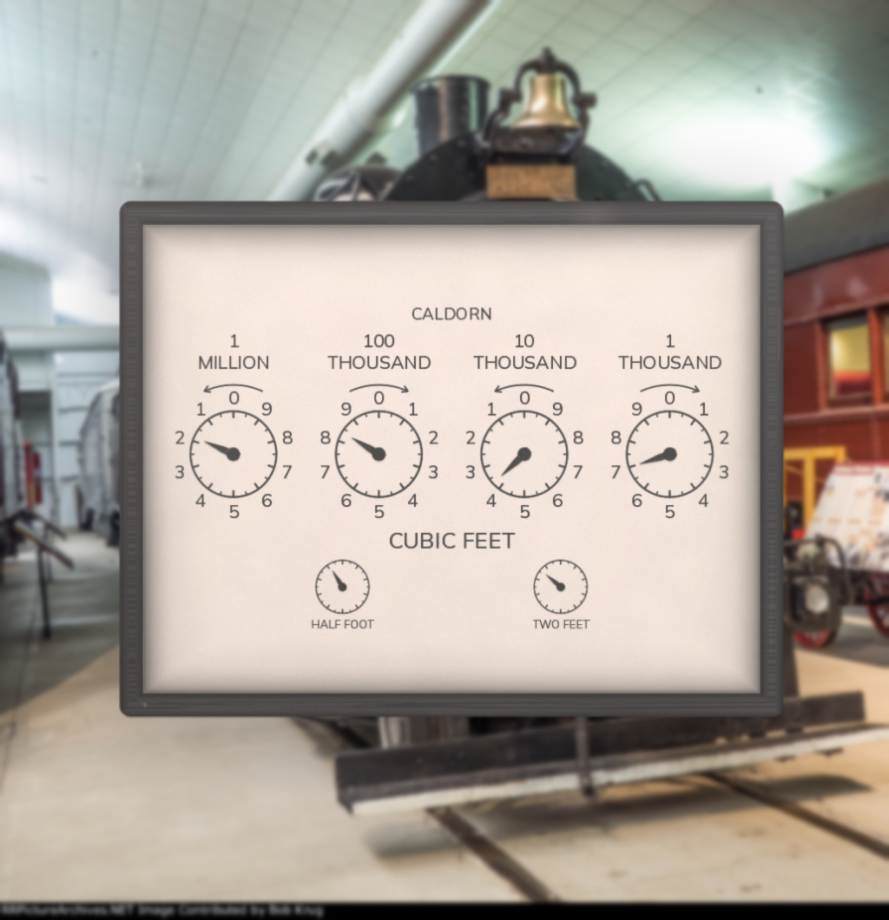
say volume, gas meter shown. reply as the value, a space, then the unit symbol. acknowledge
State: 183700 ft³
